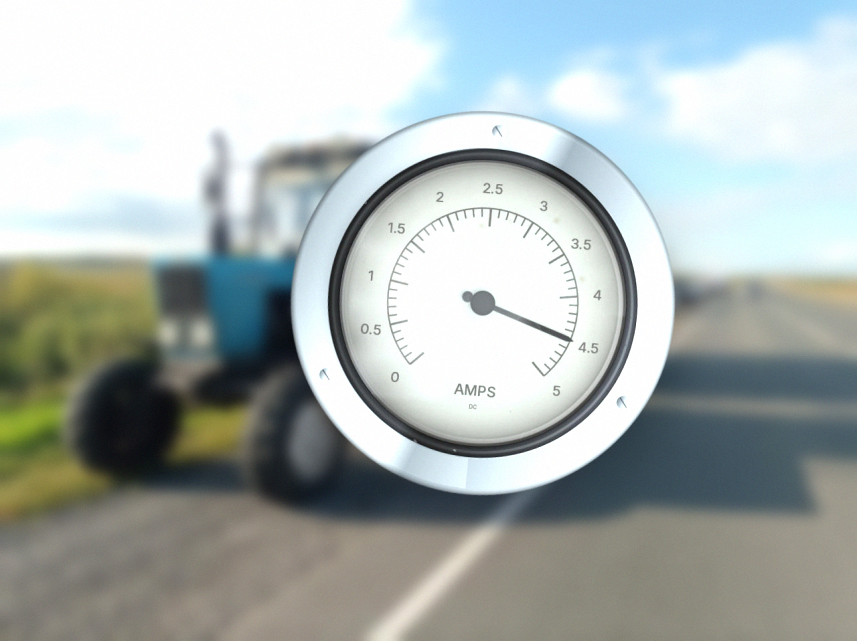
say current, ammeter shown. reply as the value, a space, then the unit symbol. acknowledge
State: 4.5 A
